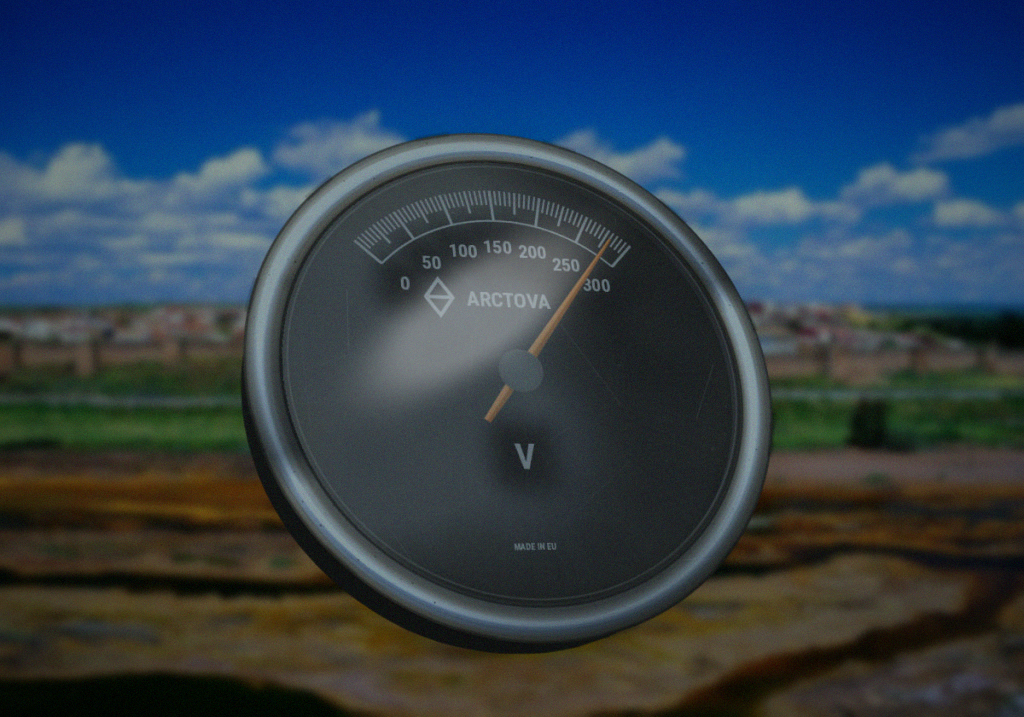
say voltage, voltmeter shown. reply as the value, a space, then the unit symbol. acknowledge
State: 280 V
